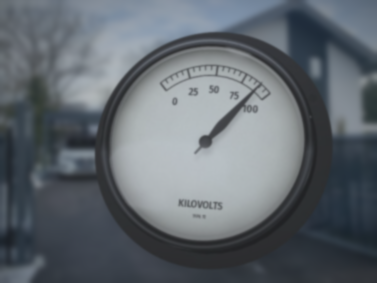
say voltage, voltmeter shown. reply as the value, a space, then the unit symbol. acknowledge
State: 90 kV
